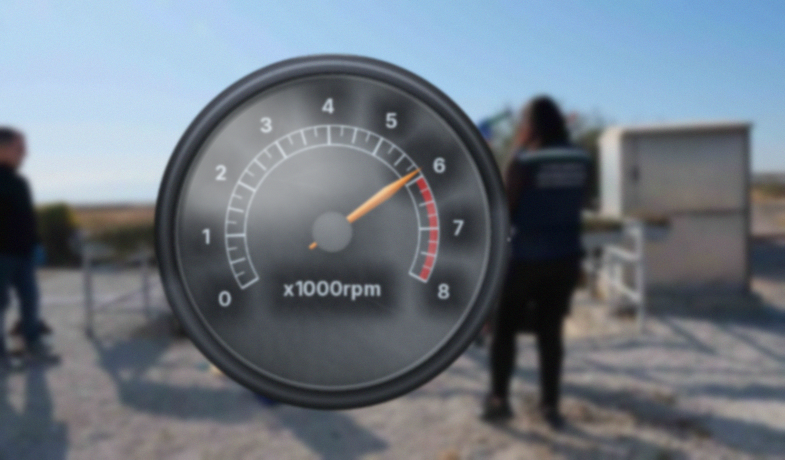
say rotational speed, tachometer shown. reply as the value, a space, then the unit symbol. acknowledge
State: 5875 rpm
